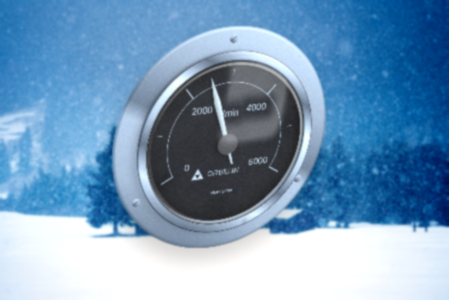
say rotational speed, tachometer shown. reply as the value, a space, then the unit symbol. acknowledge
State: 2500 rpm
